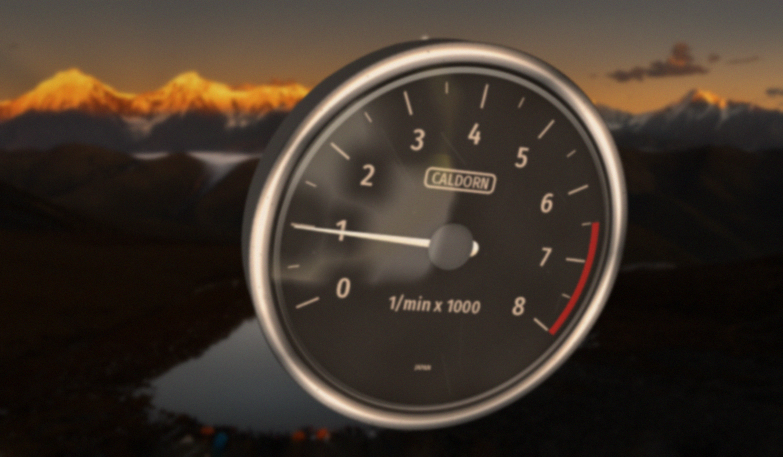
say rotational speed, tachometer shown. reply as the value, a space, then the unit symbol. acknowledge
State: 1000 rpm
